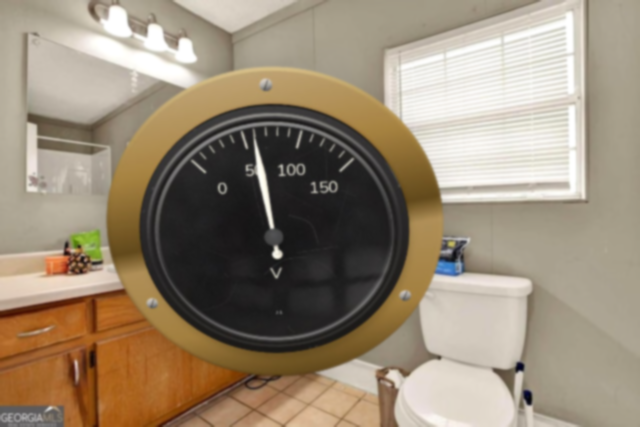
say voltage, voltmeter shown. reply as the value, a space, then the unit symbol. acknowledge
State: 60 V
